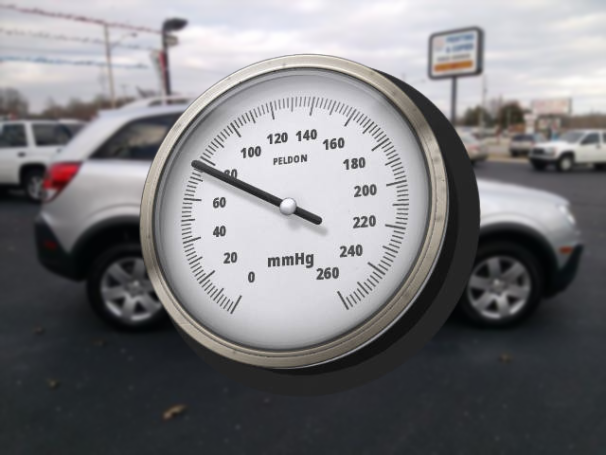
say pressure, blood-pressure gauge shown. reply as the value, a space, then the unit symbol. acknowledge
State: 76 mmHg
